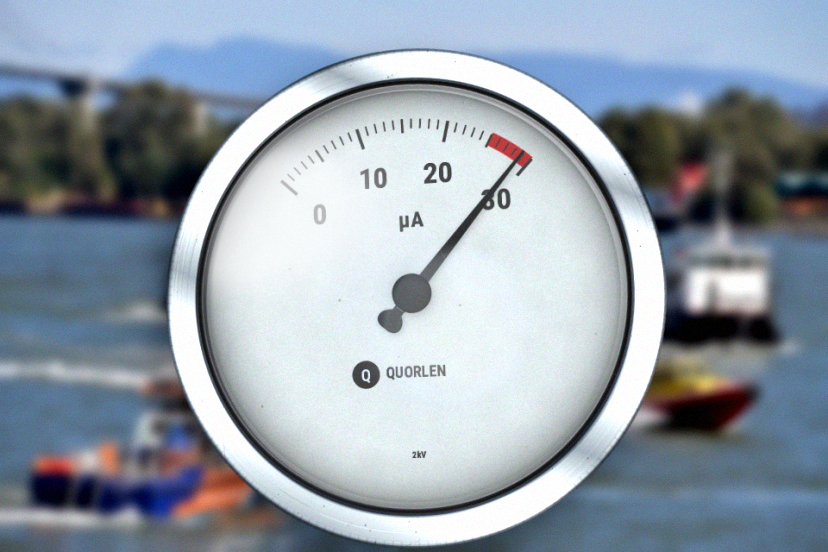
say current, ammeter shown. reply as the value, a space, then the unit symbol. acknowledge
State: 29 µA
